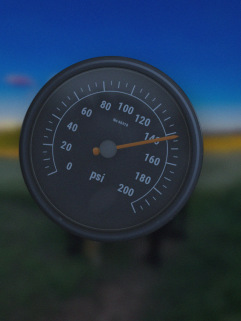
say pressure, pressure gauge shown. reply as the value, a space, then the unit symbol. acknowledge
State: 142.5 psi
